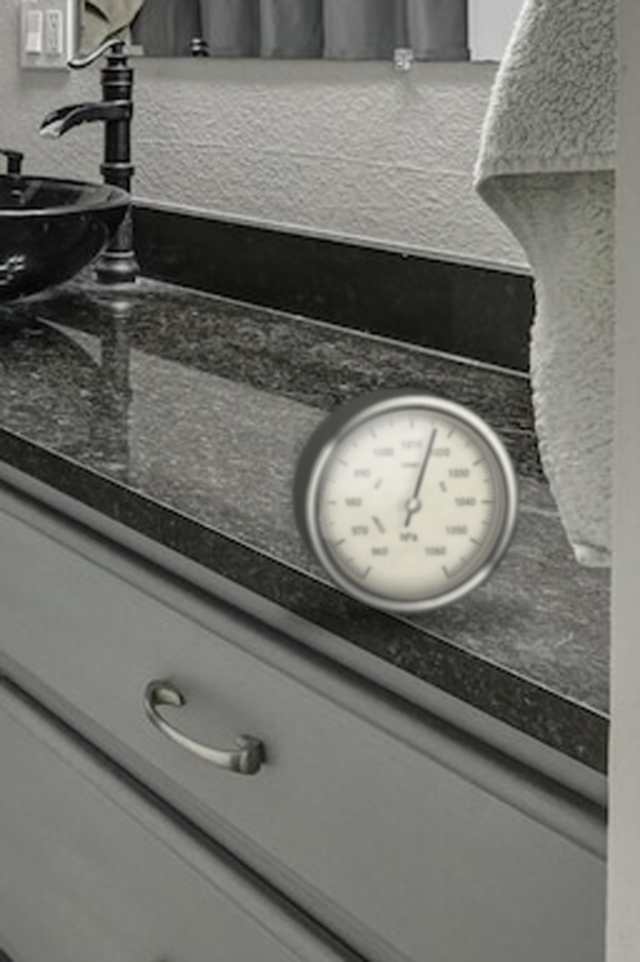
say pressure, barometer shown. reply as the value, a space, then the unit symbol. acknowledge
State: 1015 hPa
